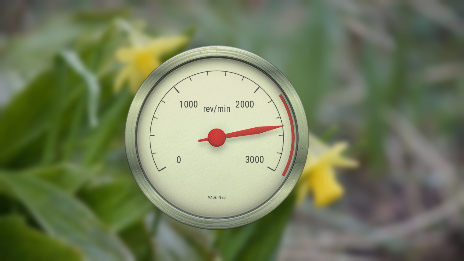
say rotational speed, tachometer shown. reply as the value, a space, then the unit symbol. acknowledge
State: 2500 rpm
